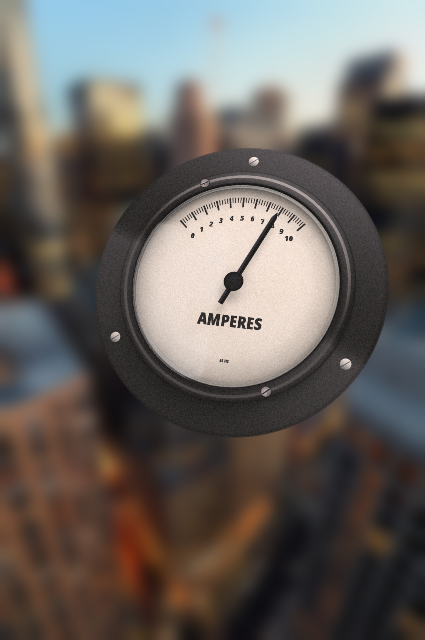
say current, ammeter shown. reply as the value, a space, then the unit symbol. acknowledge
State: 8 A
